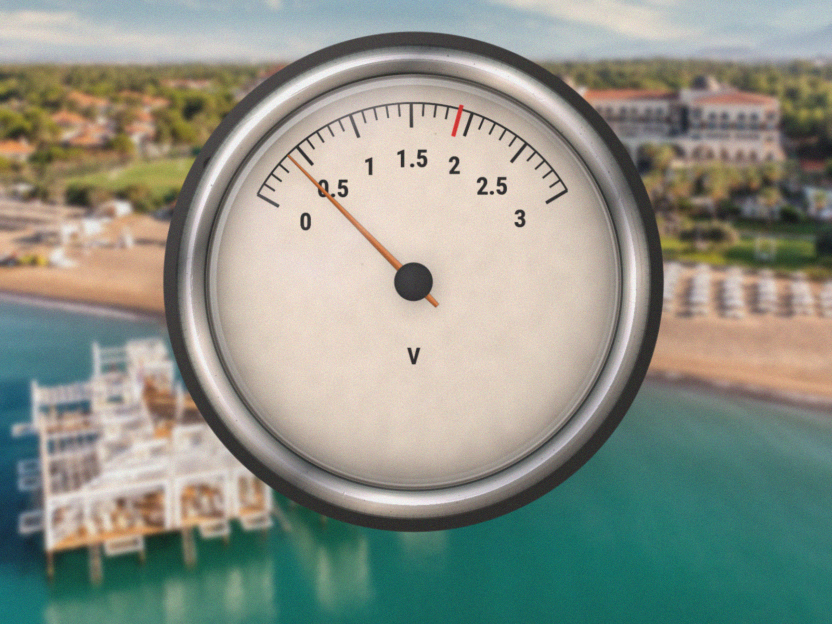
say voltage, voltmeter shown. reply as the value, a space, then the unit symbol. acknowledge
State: 0.4 V
